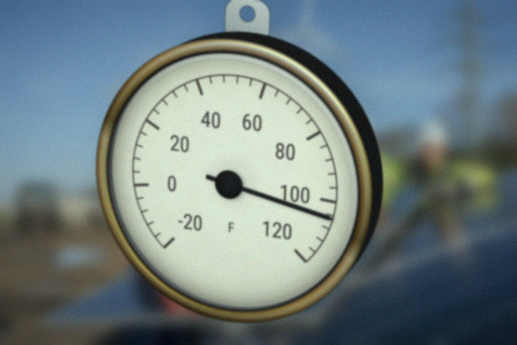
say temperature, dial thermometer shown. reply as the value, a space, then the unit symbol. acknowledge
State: 104 °F
